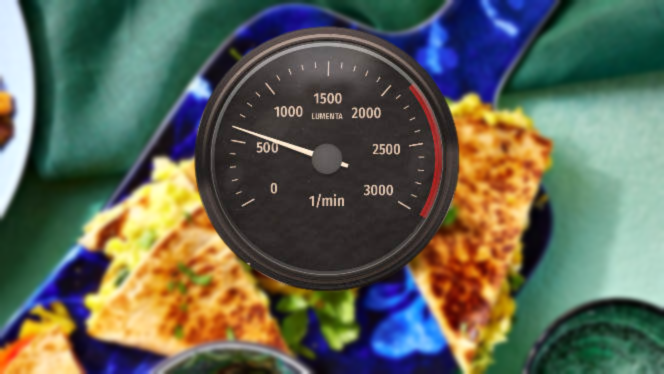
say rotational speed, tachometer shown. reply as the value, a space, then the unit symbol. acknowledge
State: 600 rpm
